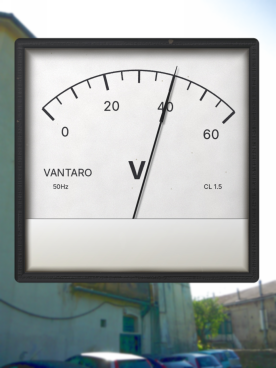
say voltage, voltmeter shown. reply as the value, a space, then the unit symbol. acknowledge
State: 40 V
